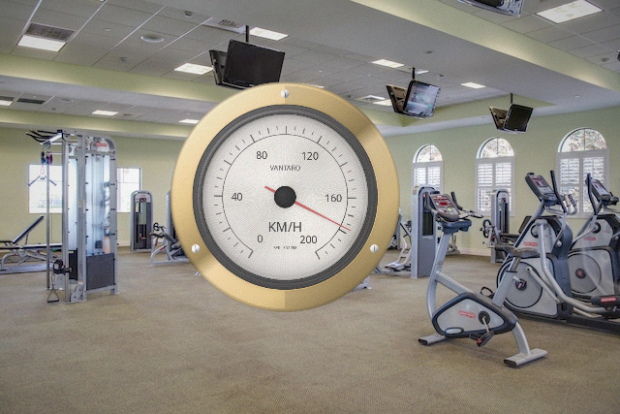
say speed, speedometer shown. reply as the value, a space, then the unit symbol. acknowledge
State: 177.5 km/h
